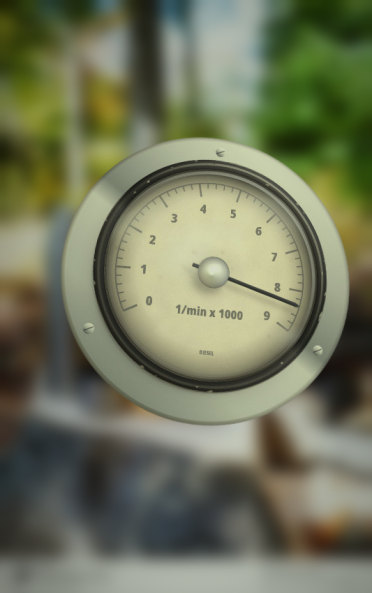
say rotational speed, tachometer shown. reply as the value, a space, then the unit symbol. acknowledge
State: 8400 rpm
